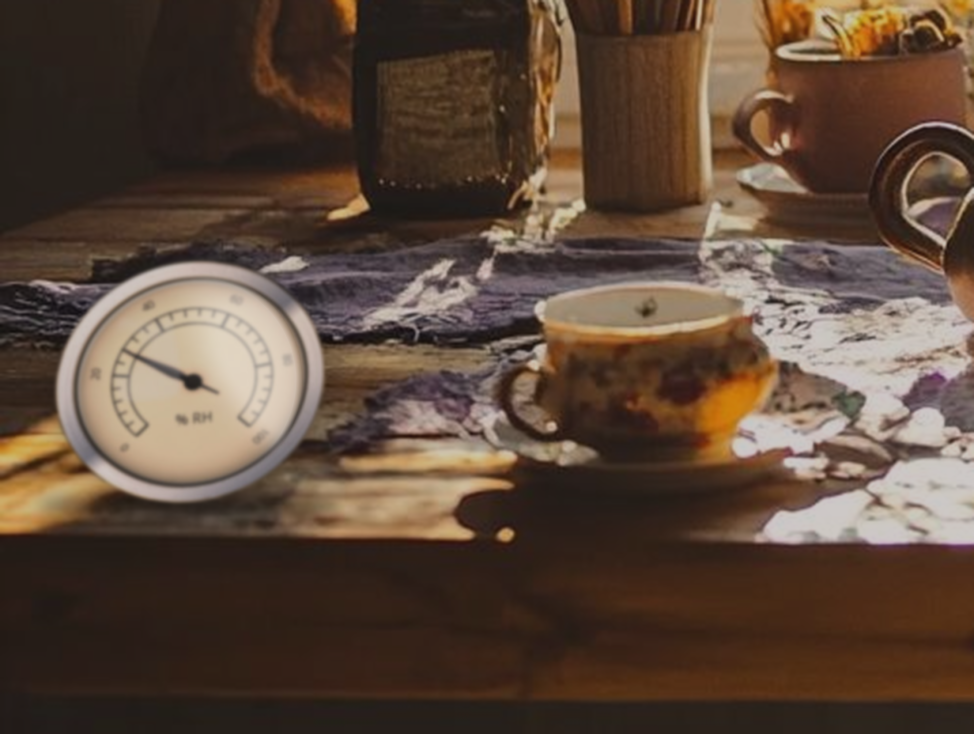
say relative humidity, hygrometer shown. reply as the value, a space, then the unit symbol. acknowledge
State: 28 %
